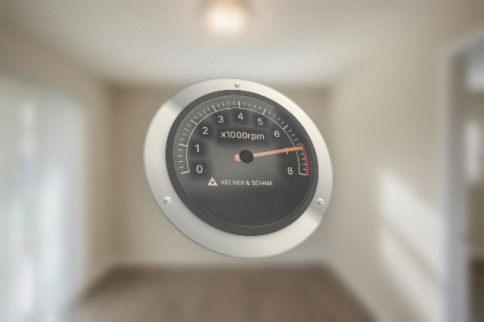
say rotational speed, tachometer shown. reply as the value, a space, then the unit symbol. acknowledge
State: 7000 rpm
